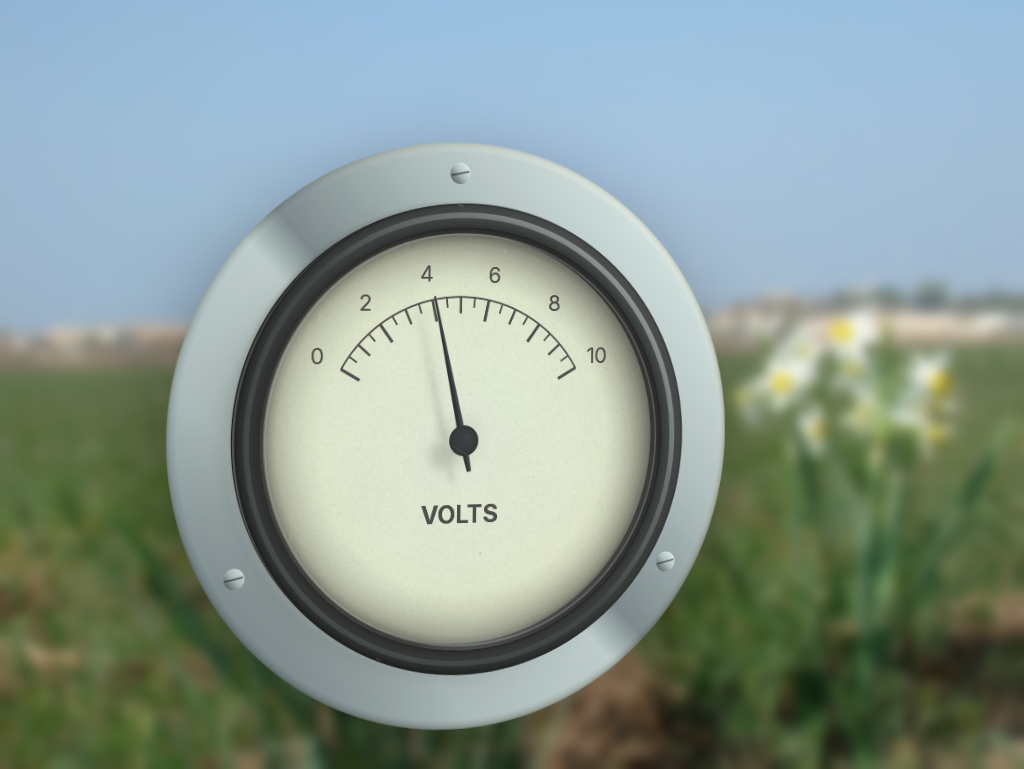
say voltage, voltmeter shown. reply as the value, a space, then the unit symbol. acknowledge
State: 4 V
